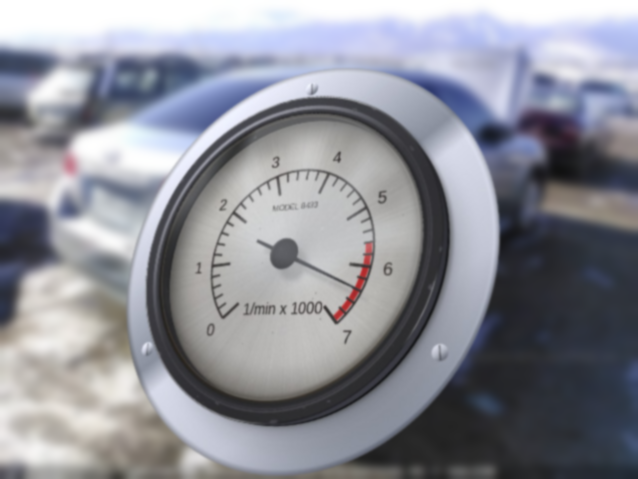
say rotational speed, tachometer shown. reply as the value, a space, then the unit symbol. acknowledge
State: 6400 rpm
